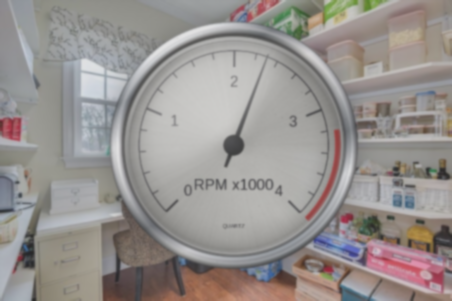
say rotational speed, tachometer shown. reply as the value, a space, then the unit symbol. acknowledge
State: 2300 rpm
